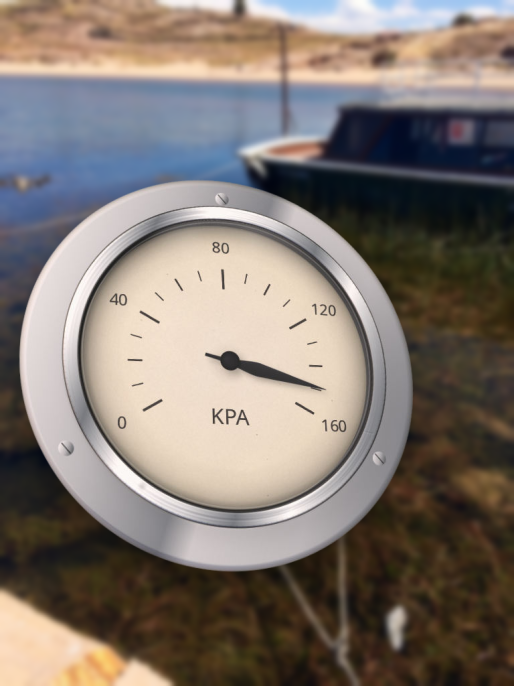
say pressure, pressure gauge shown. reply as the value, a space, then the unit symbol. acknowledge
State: 150 kPa
